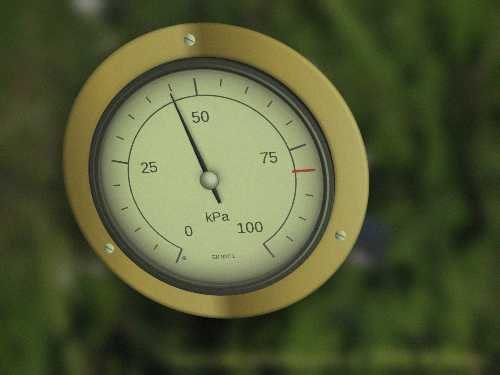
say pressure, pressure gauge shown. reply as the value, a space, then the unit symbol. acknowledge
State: 45 kPa
